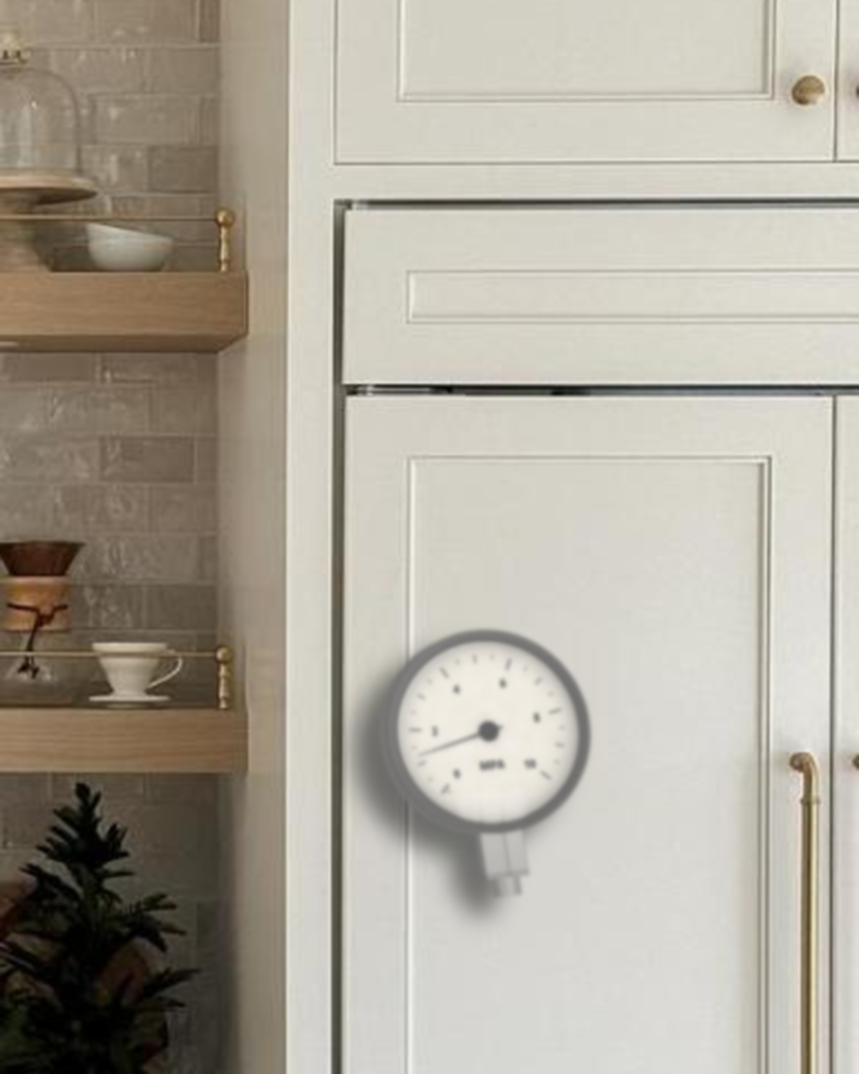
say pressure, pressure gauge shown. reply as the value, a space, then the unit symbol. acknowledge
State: 1.25 MPa
